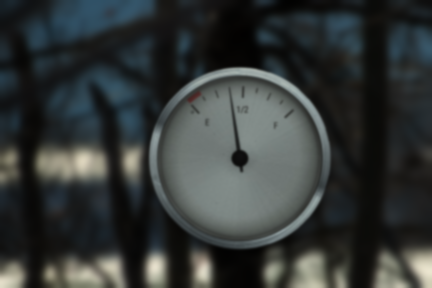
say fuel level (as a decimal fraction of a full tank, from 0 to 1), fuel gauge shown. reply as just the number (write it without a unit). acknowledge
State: 0.375
